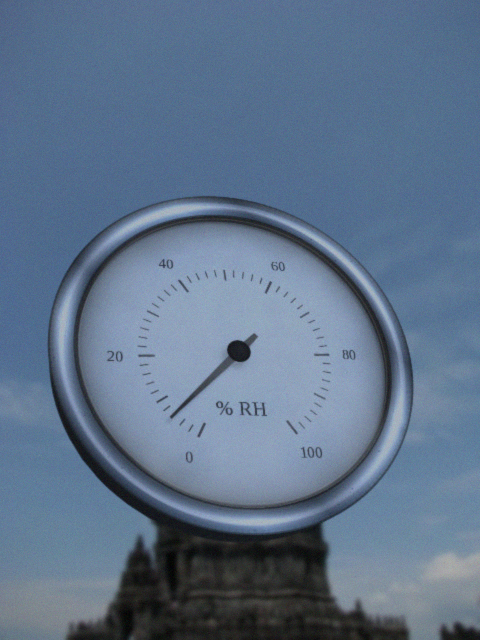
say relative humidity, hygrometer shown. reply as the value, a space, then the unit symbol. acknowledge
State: 6 %
